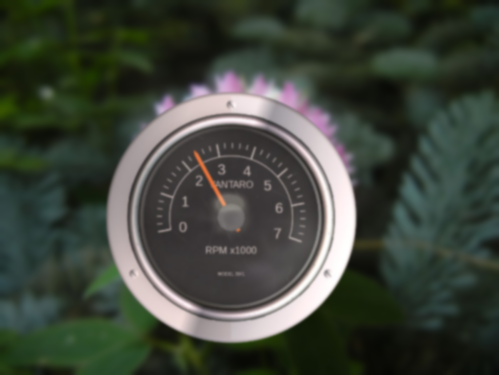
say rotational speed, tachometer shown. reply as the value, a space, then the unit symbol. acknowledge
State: 2400 rpm
